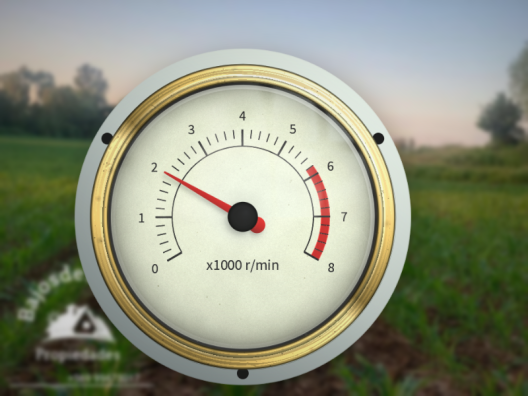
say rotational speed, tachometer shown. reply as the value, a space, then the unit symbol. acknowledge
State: 2000 rpm
